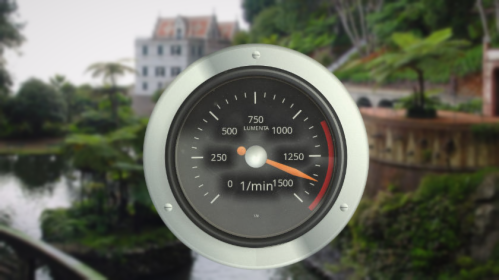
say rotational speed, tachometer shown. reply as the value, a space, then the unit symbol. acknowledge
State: 1375 rpm
